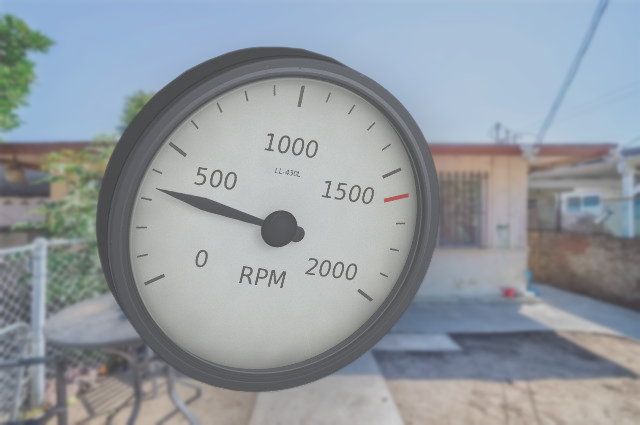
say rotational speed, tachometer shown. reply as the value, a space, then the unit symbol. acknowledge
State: 350 rpm
